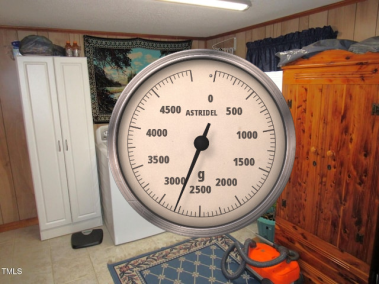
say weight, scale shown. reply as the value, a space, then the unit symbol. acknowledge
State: 2800 g
